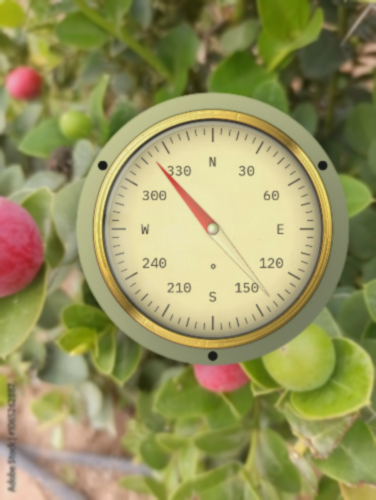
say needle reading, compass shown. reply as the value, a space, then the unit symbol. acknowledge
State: 320 °
